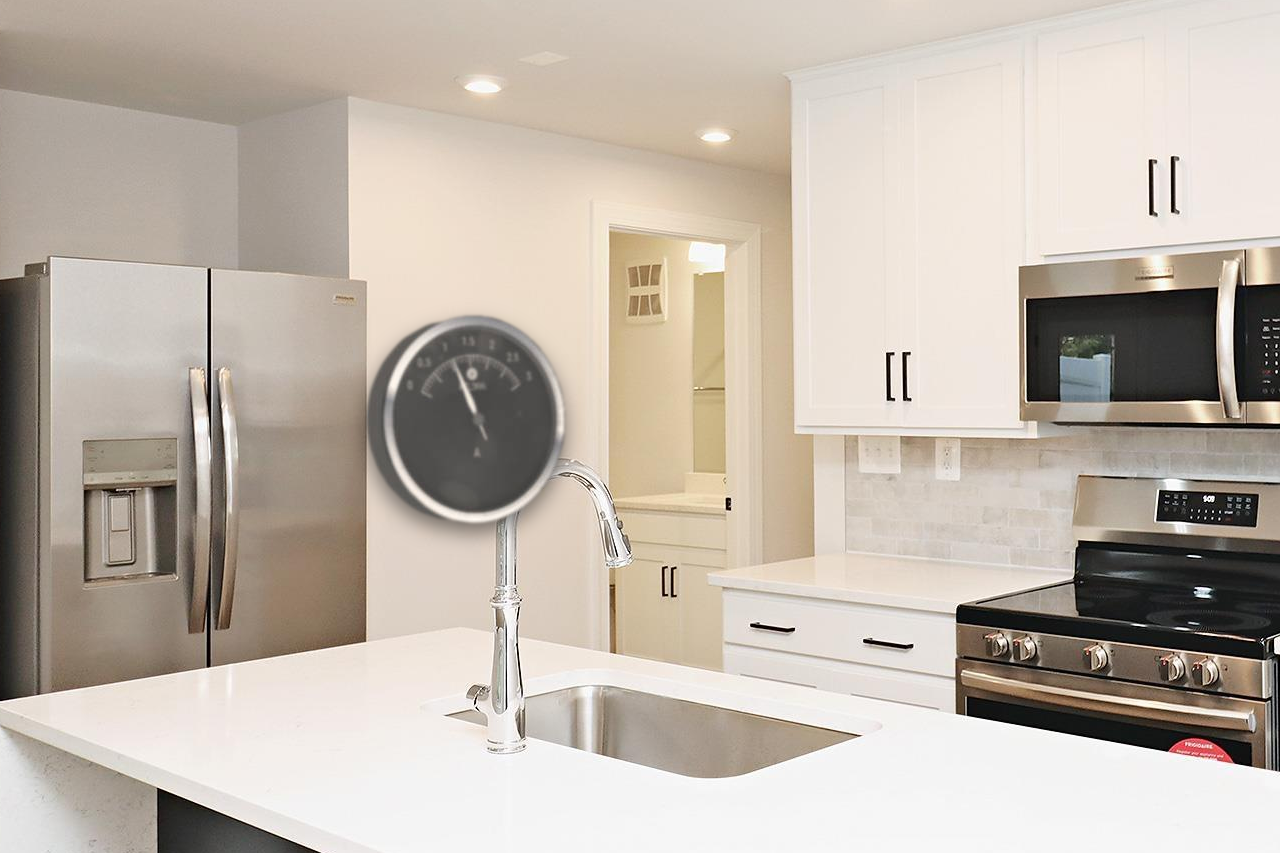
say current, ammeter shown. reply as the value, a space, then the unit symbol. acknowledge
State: 1 A
